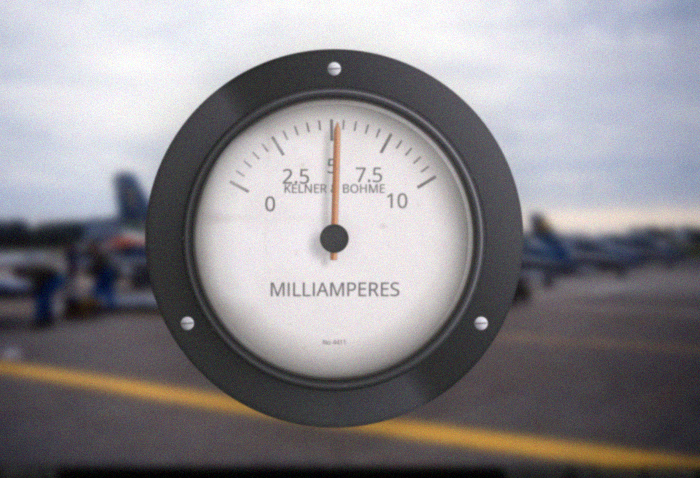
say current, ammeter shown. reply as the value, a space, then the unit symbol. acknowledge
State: 5.25 mA
